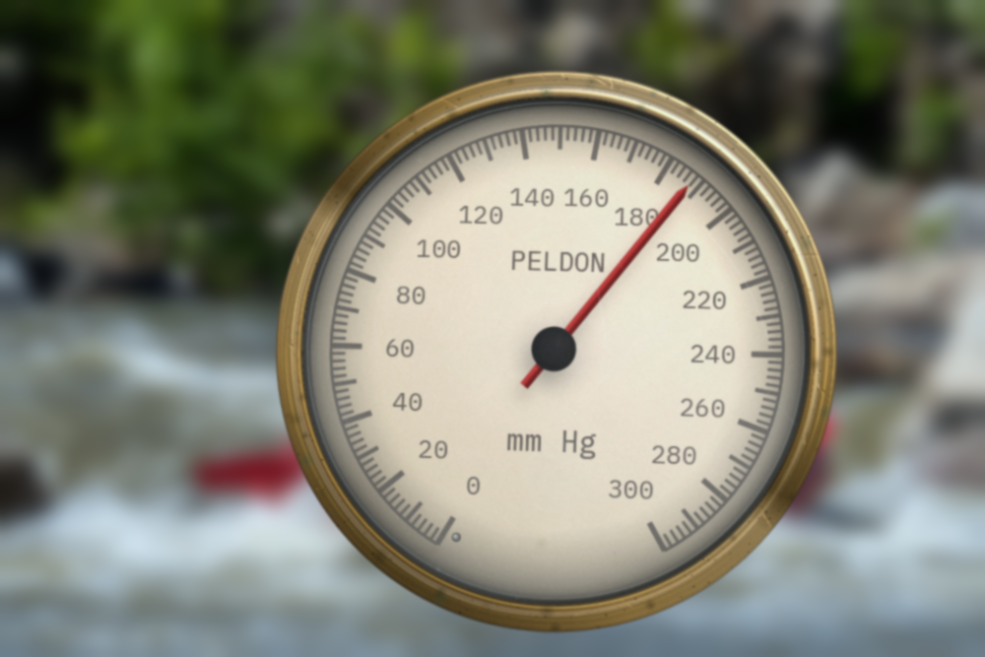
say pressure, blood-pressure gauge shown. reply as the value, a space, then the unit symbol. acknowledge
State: 188 mmHg
